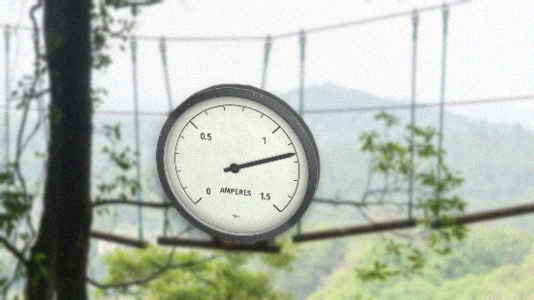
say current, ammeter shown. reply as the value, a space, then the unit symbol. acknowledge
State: 1.15 A
